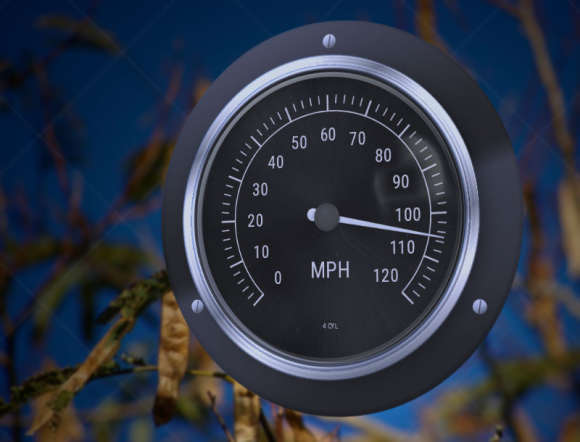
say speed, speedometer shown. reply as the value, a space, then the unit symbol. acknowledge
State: 105 mph
